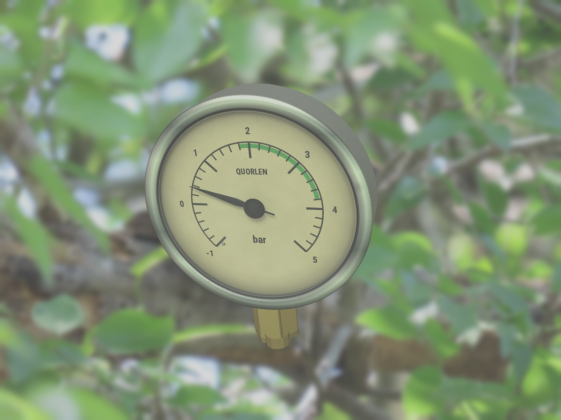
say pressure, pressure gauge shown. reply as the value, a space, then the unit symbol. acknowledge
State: 0.4 bar
